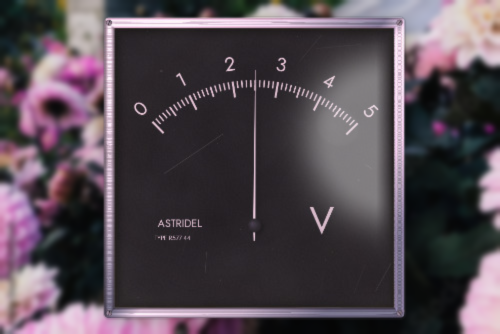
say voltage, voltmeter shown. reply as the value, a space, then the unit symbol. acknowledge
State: 2.5 V
